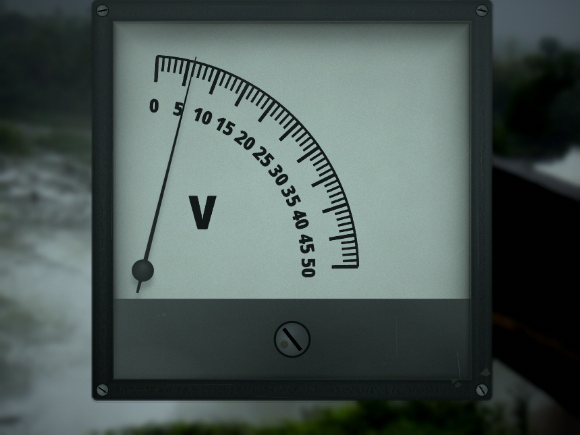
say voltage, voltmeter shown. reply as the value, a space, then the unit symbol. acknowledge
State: 6 V
